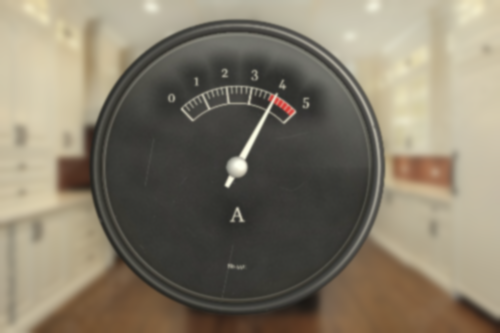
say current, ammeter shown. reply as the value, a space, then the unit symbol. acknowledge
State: 4 A
